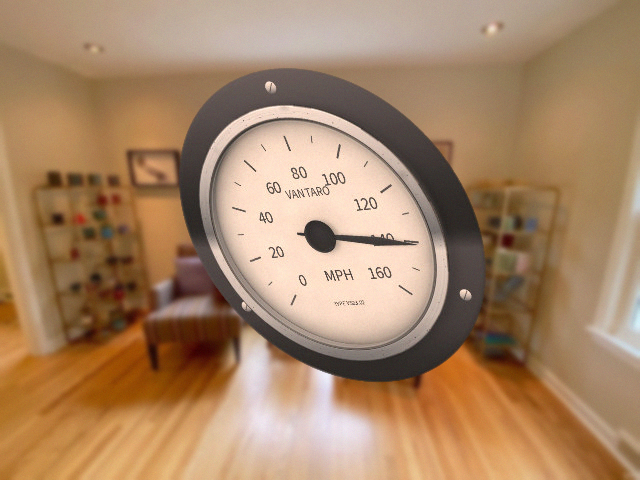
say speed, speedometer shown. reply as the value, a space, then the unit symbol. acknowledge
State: 140 mph
